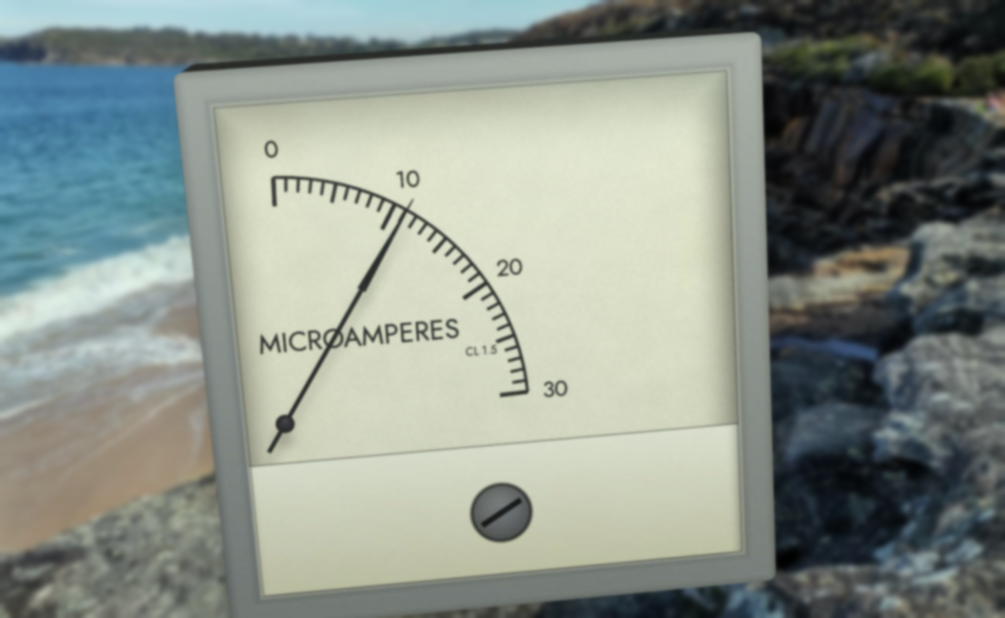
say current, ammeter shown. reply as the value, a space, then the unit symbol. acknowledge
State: 11 µA
